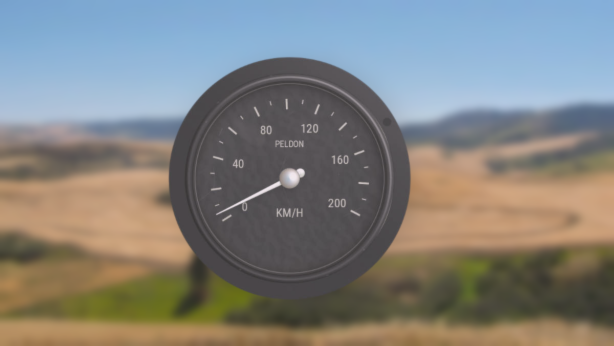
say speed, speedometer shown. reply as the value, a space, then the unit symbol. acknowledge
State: 5 km/h
